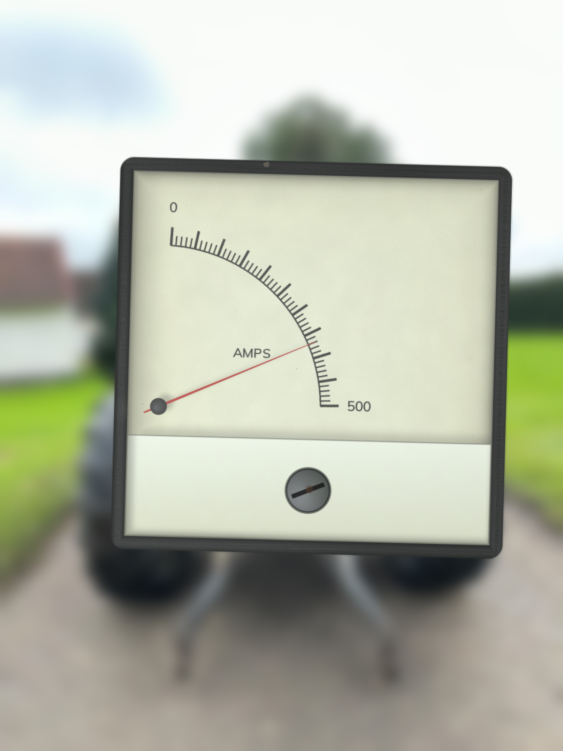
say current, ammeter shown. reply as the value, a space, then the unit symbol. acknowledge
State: 370 A
